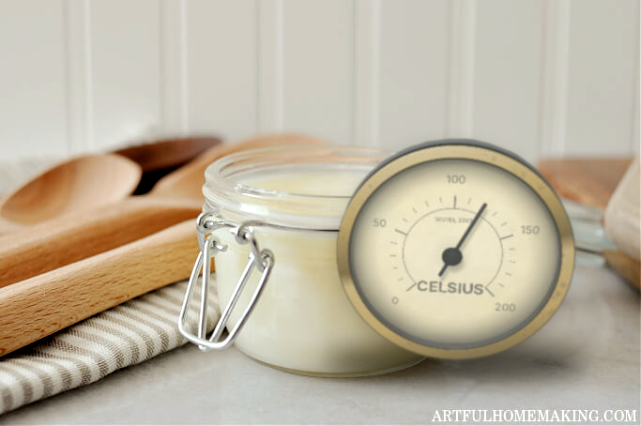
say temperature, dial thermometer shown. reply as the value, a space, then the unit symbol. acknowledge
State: 120 °C
